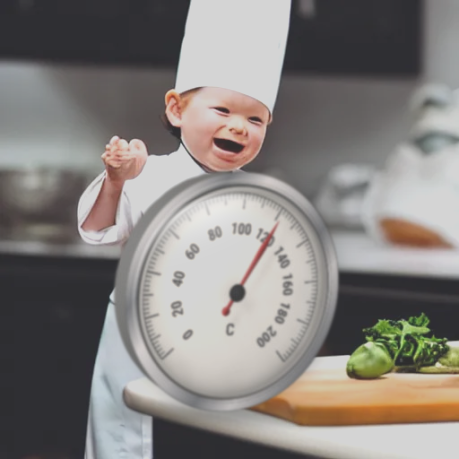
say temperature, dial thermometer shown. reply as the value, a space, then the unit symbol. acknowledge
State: 120 °C
